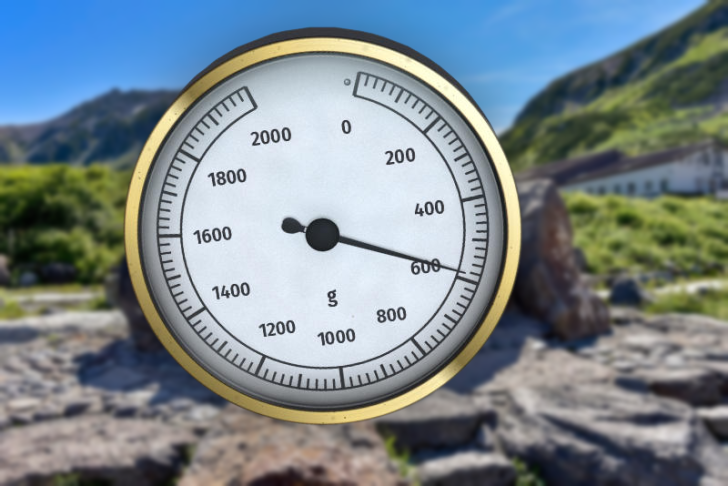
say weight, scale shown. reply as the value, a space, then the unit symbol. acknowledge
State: 580 g
